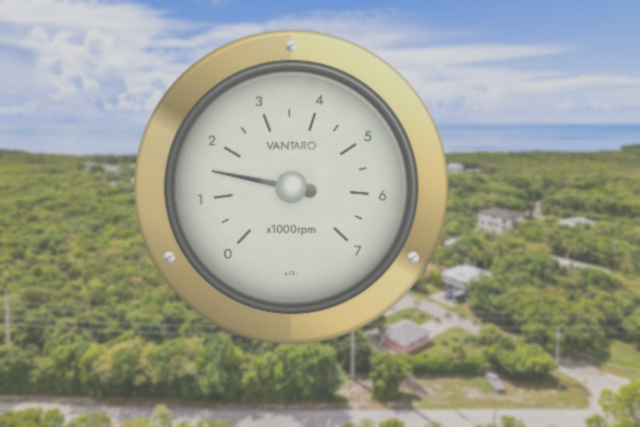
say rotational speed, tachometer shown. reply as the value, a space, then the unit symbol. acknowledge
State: 1500 rpm
